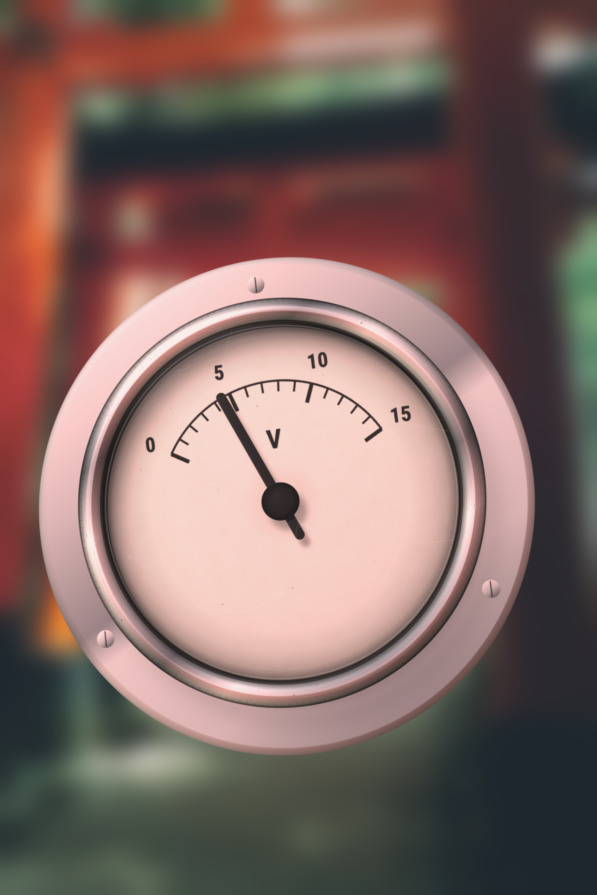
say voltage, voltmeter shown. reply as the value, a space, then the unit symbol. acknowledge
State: 4.5 V
